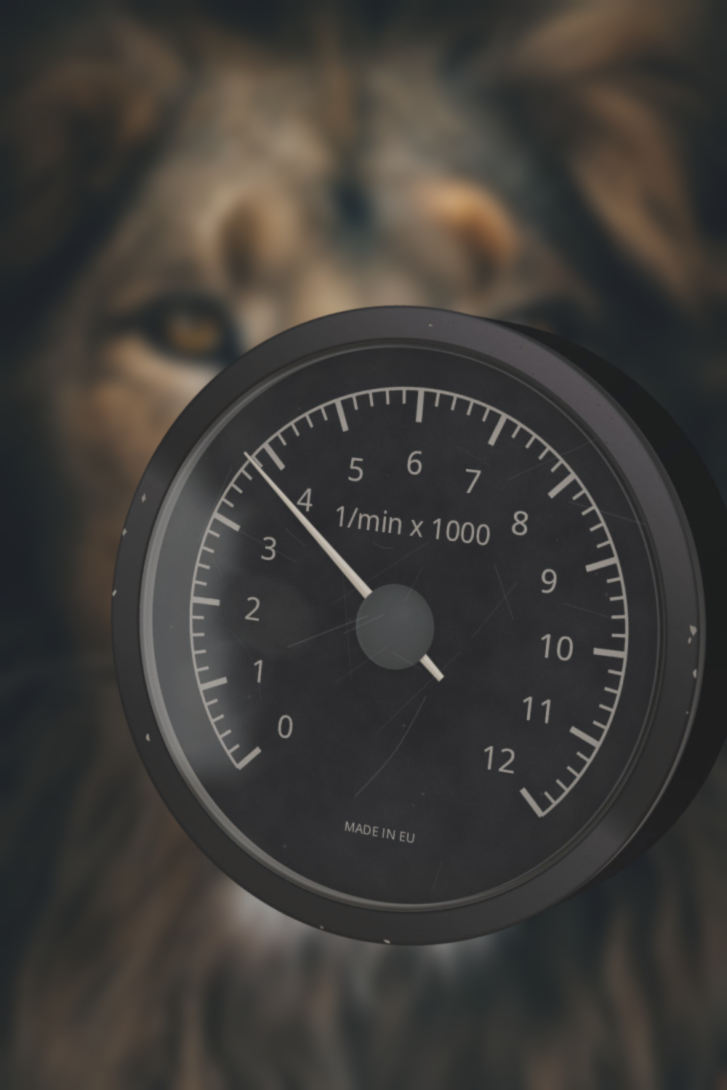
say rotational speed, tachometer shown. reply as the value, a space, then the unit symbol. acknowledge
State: 3800 rpm
